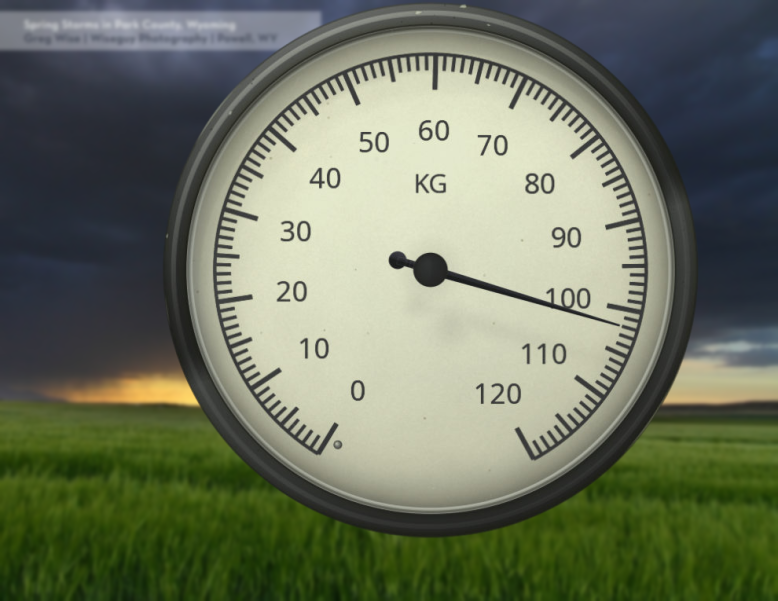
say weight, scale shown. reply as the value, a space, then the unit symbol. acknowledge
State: 102 kg
